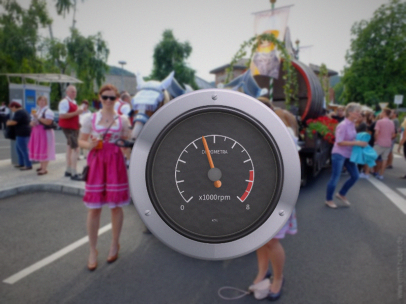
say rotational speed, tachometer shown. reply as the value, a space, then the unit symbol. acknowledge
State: 3500 rpm
